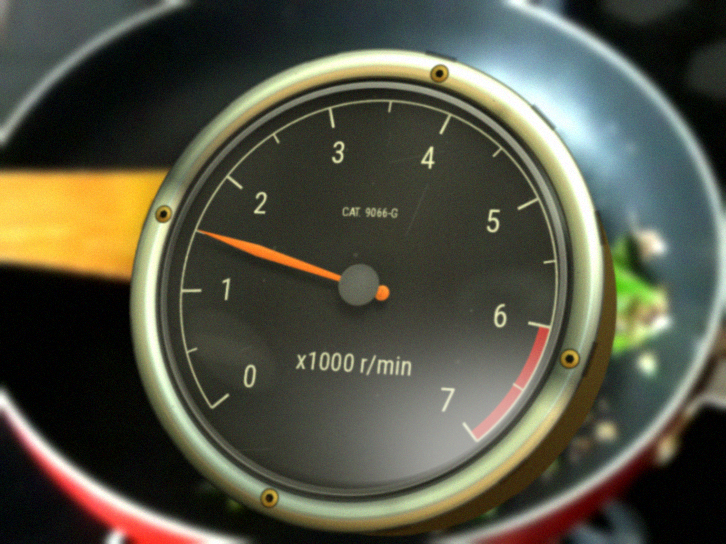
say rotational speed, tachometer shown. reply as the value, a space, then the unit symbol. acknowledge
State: 1500 rpm
